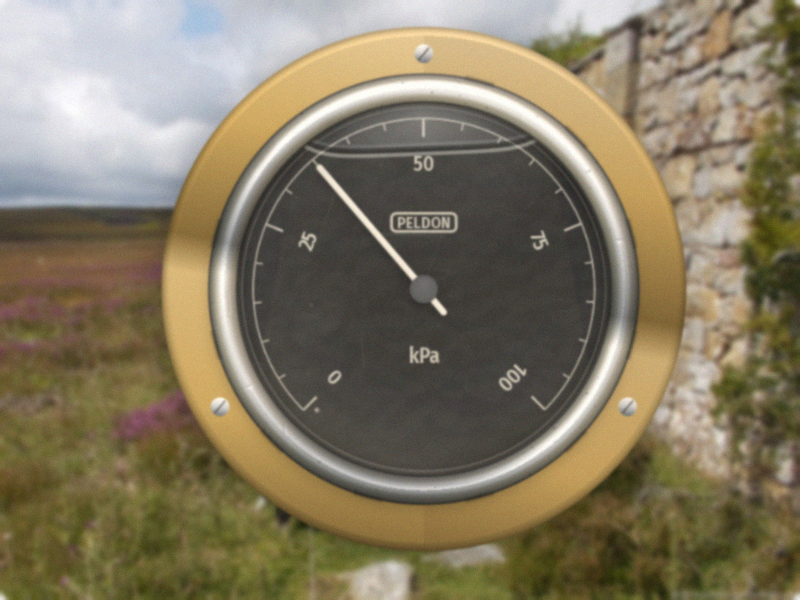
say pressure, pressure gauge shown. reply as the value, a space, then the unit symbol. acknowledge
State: 35 kPa
